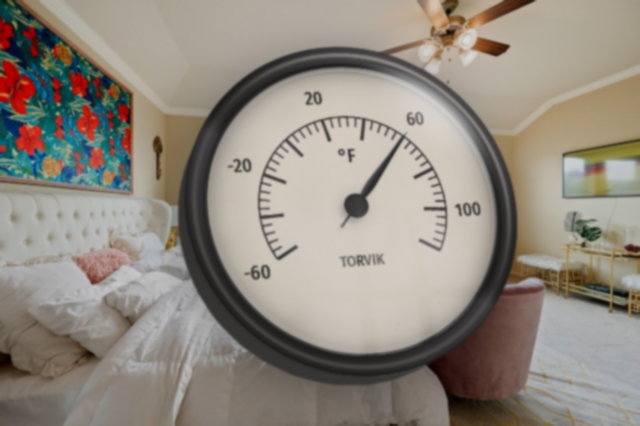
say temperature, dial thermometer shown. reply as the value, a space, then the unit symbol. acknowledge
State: 60 °F
